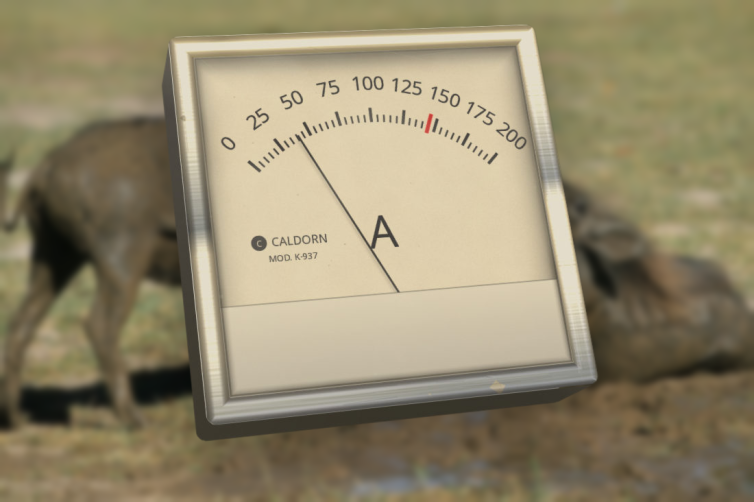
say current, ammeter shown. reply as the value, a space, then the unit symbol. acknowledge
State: 40 A
